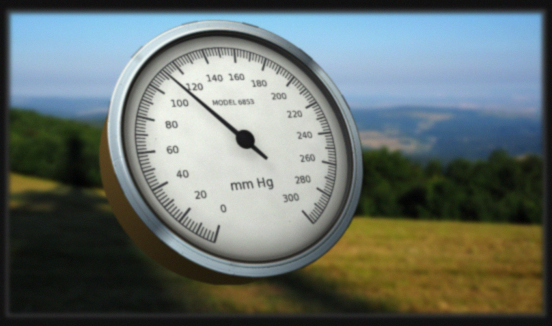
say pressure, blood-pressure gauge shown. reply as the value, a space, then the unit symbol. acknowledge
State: 110 mmHg
